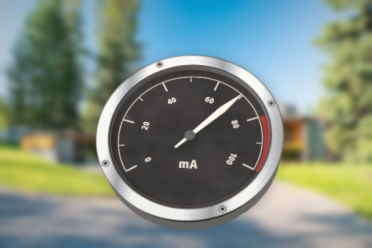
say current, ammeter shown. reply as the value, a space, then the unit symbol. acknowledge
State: 70 mA
